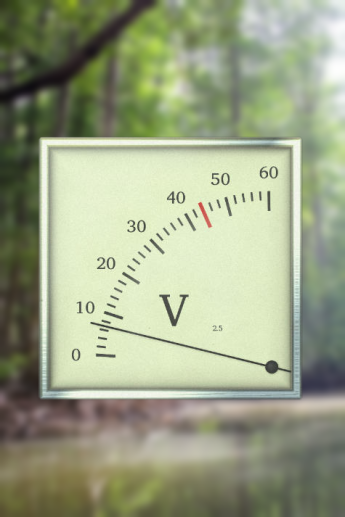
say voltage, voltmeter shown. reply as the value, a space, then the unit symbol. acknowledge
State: 7 V
